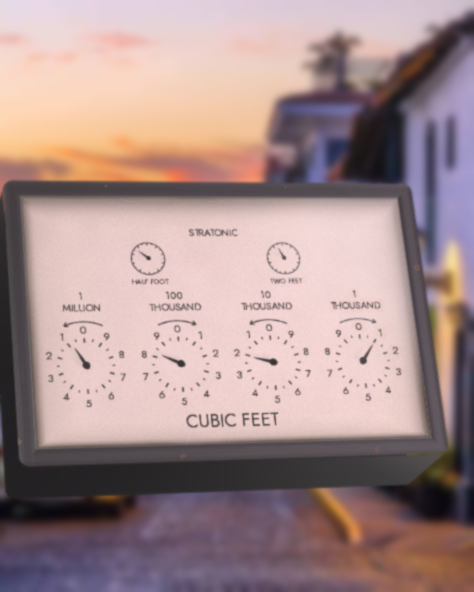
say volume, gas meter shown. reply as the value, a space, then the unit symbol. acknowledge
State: 82100 ft³
